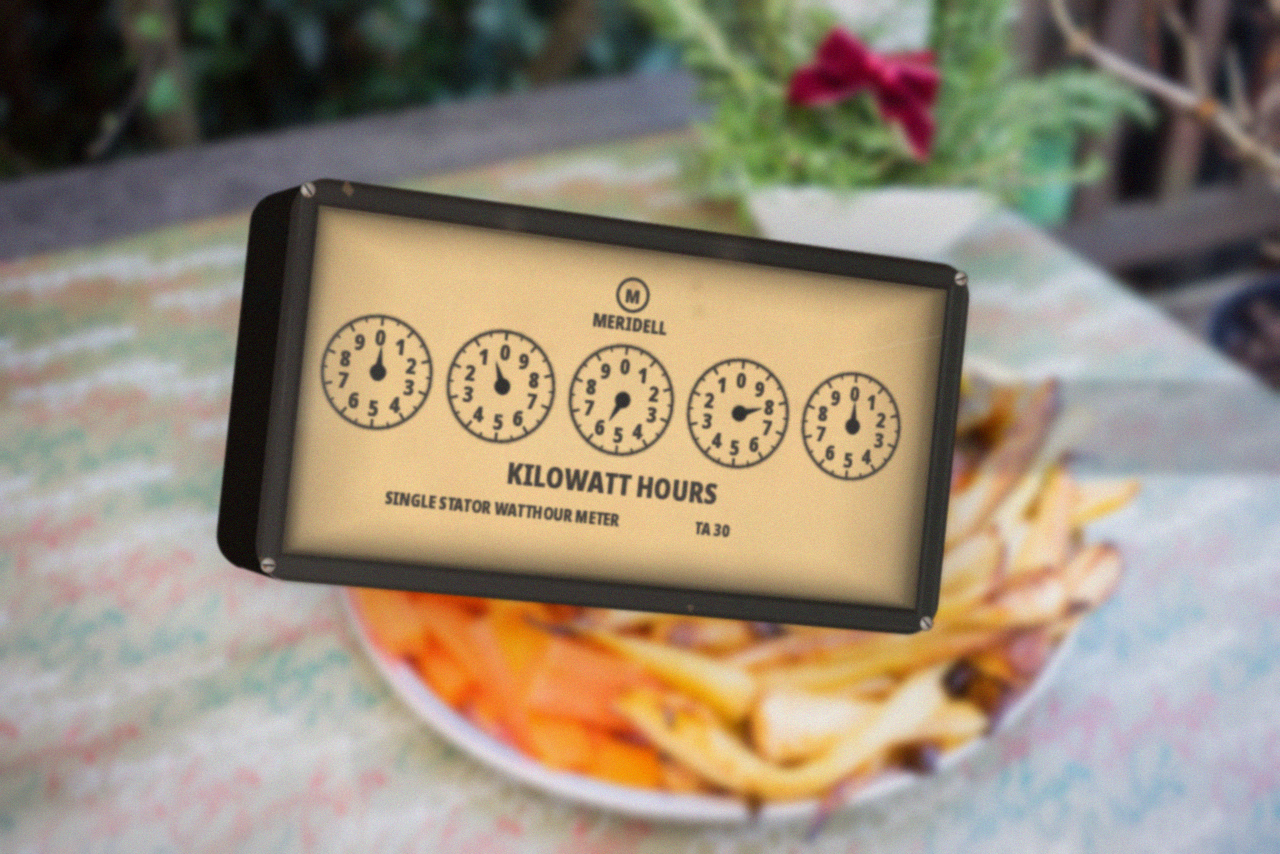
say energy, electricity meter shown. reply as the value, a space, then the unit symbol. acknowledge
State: 580 kWh
